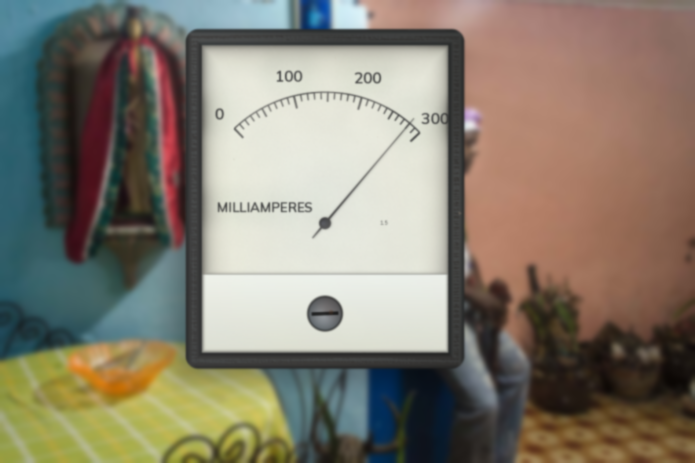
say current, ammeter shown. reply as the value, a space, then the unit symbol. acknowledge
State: 280 mA
